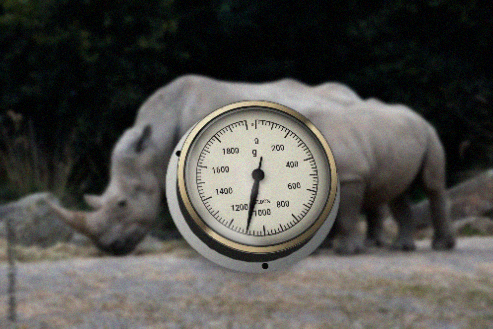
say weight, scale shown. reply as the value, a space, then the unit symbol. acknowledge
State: 1100 g
